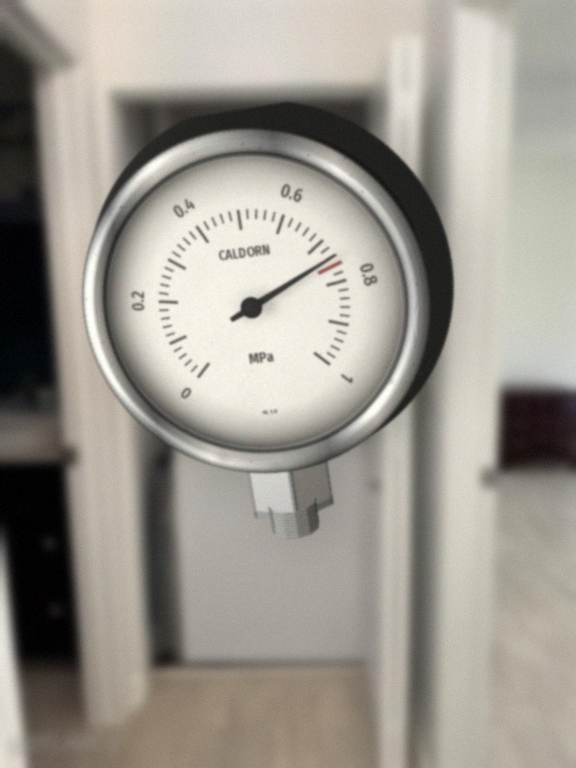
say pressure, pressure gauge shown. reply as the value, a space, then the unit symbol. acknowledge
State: 0.74 MPa
